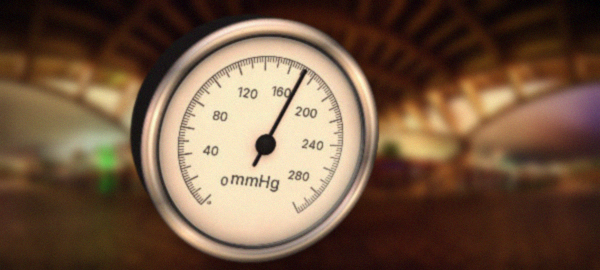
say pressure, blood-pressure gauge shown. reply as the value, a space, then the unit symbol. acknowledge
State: 170 mmHg
